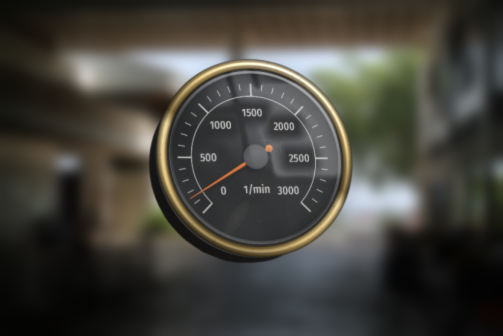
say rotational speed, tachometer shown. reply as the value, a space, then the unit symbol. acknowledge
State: 150 rpm
